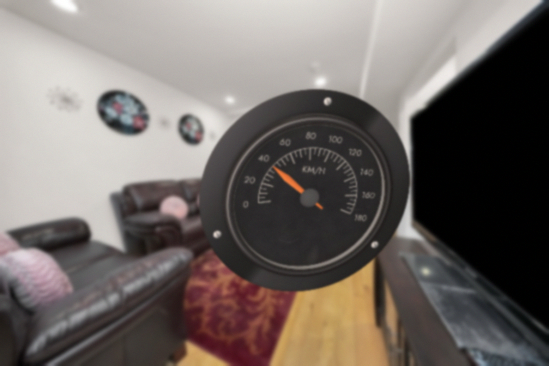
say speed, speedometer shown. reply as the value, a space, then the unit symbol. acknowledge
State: 40 km/h
